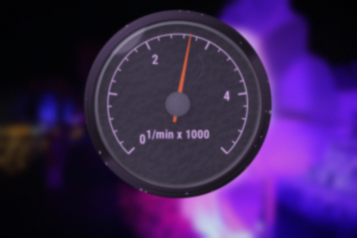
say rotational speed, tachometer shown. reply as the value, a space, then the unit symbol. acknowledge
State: 2700 rpm
